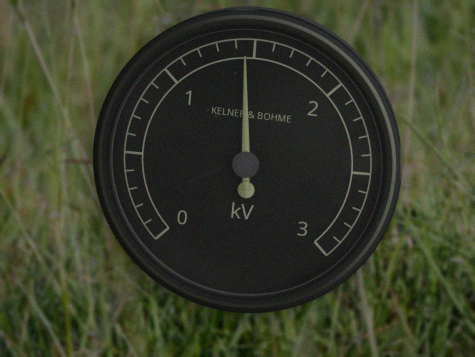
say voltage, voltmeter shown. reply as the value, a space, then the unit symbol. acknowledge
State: 1.45 kV
